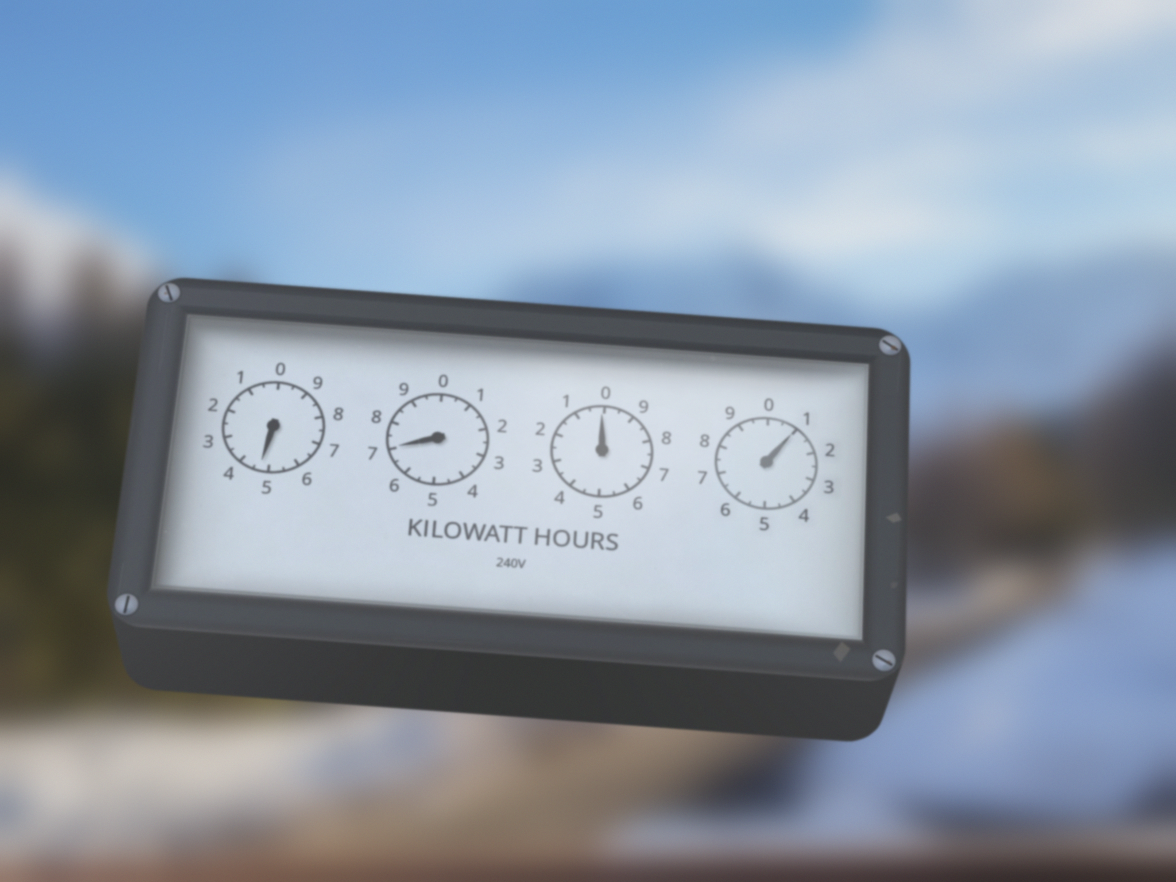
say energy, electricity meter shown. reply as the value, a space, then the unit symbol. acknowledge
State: 4701 kWh
